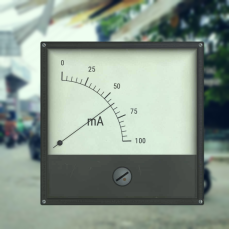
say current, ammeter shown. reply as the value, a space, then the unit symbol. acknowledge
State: 60 mA
